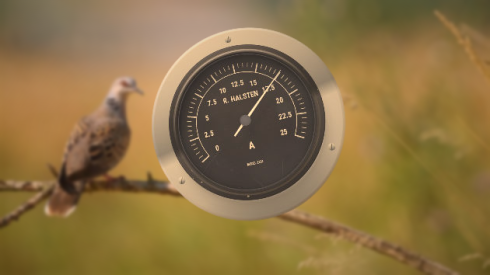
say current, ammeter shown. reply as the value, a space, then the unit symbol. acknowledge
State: 17.5 A
